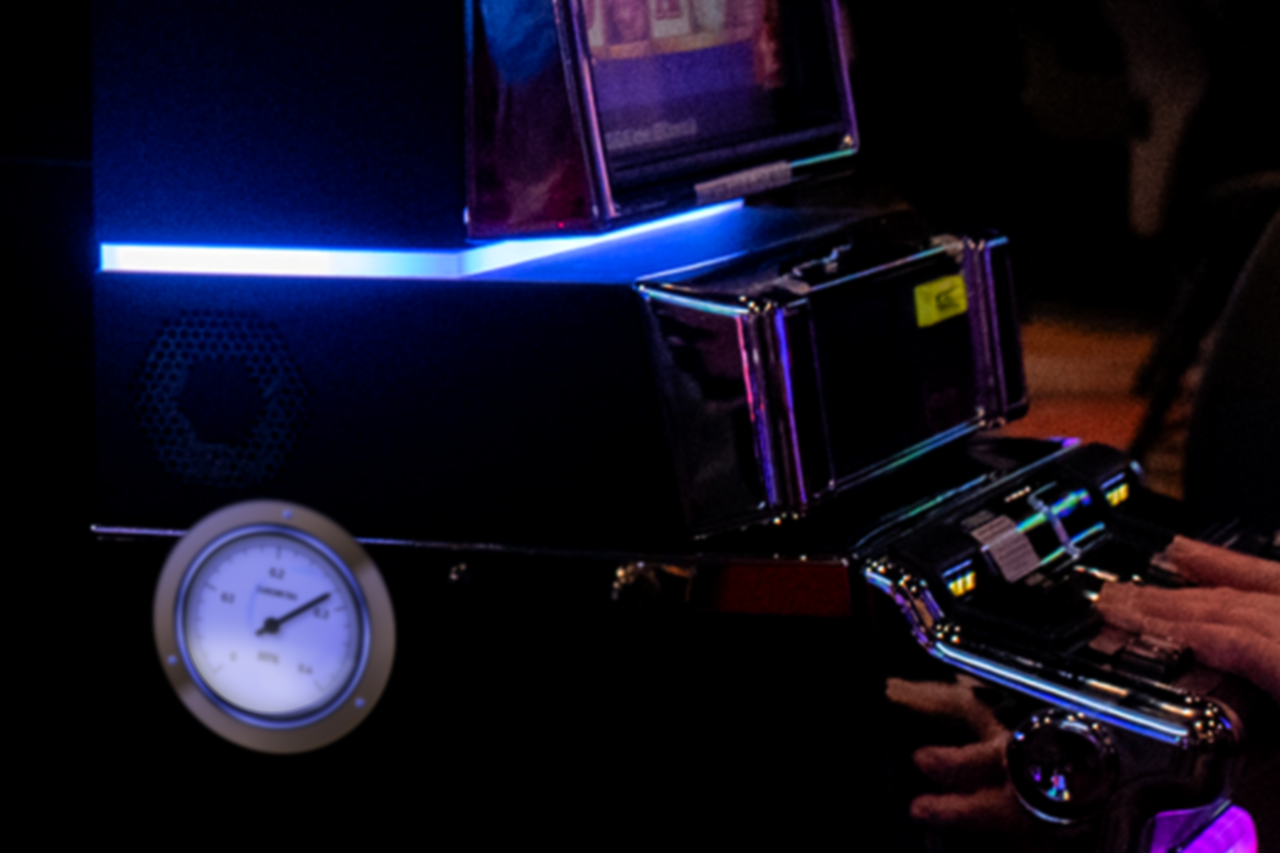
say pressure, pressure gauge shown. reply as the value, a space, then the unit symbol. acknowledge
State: 0.28 MPa
